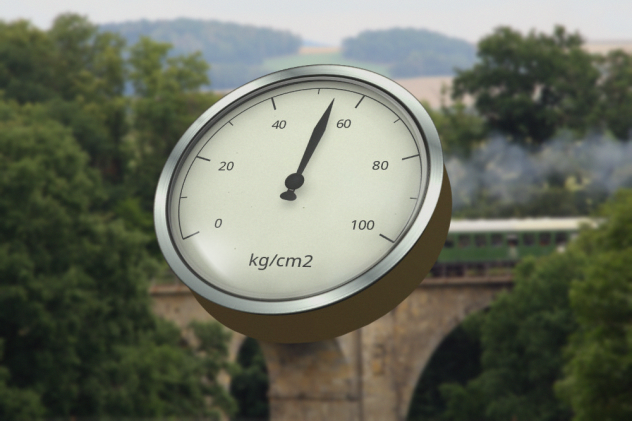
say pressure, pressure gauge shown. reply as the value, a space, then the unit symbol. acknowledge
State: 55 kg/cm²
